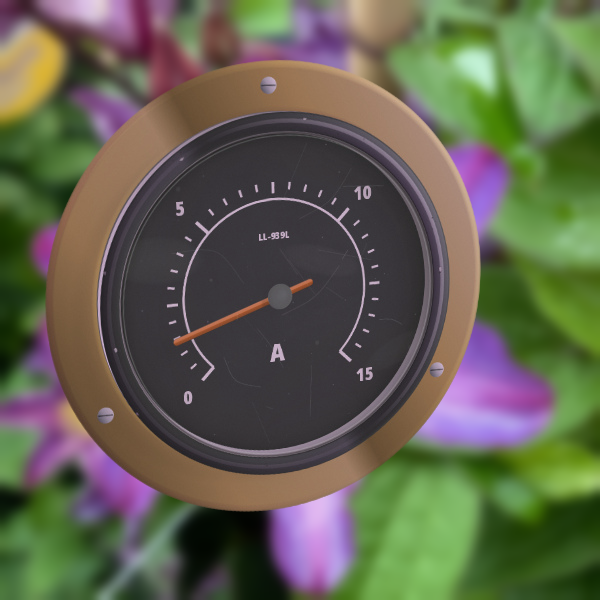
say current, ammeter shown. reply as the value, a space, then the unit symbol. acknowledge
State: 1.5 A
